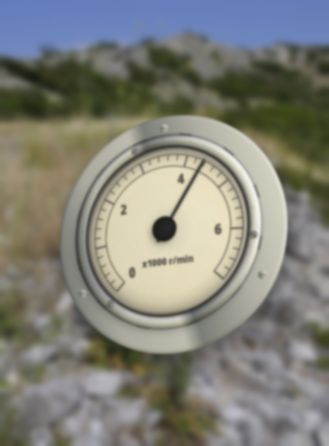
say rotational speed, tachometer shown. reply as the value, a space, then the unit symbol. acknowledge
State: 4400 rpm
